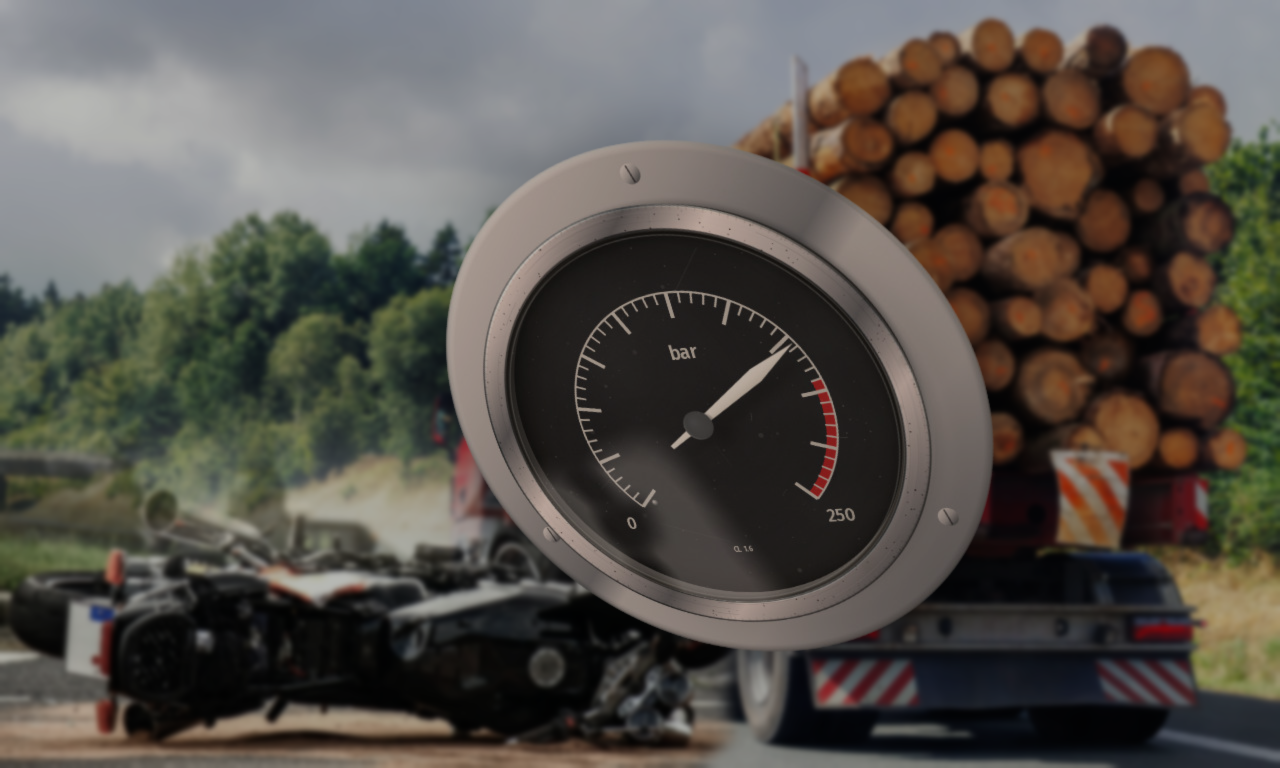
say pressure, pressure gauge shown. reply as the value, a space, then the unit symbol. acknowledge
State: 177.5 bar
